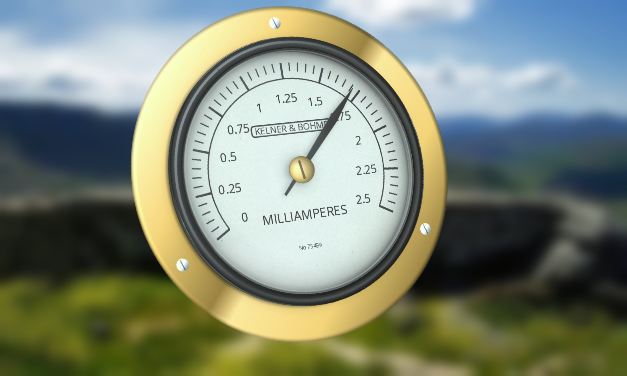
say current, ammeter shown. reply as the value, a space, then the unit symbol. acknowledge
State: 1.7 mA
